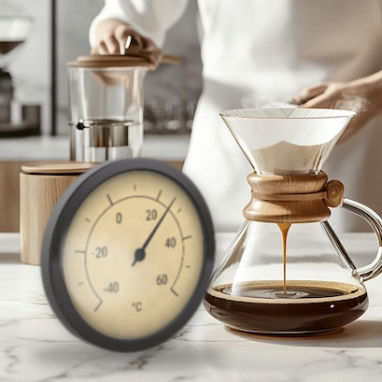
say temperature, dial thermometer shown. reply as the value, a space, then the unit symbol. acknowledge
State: 25 °C
